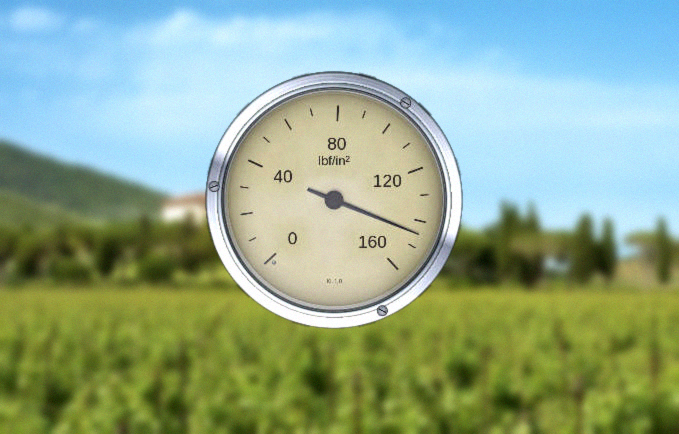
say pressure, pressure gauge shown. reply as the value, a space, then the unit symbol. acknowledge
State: 145 psi
